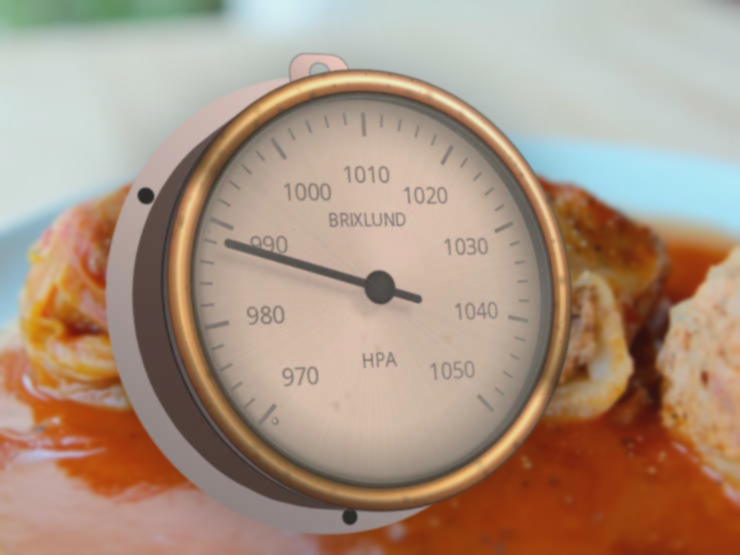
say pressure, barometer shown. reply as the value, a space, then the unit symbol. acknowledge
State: 988 hPa
